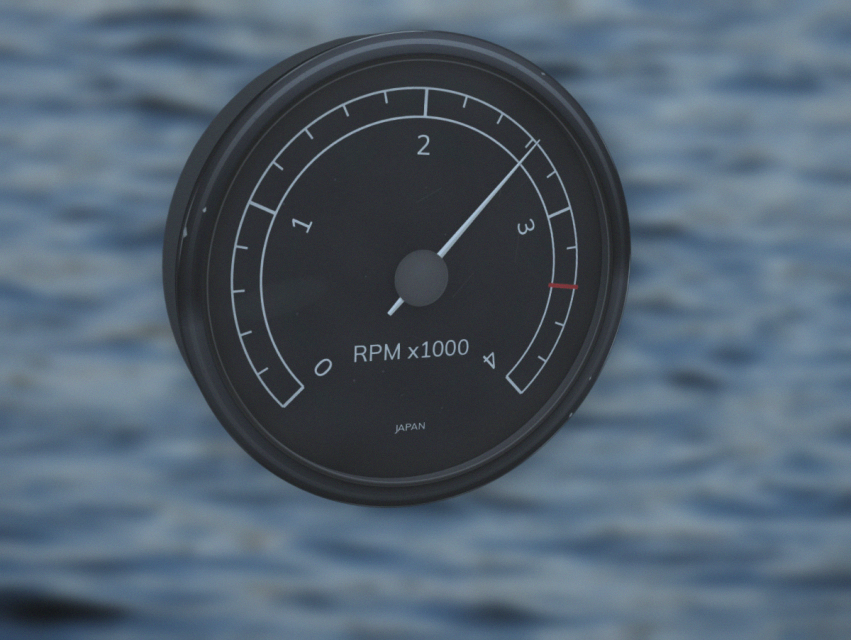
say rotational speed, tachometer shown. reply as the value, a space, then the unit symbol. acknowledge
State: 2600 rpm
